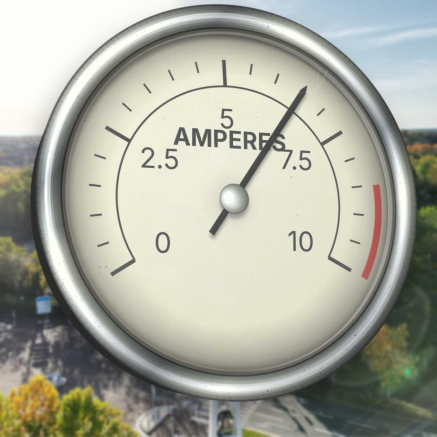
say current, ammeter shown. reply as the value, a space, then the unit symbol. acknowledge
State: 6.5 A
